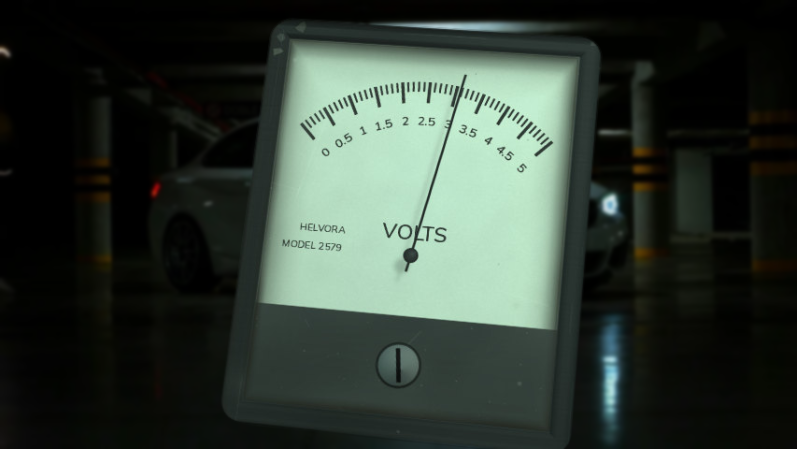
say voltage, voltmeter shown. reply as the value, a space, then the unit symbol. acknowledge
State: 3.1 V
